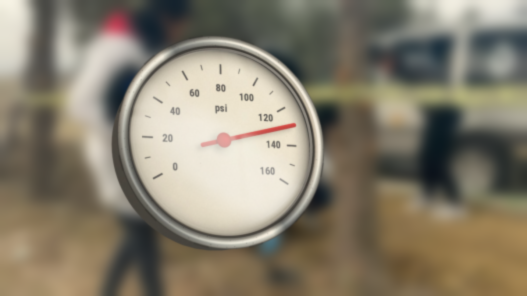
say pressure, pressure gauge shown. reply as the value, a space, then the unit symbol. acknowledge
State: 130 psi
